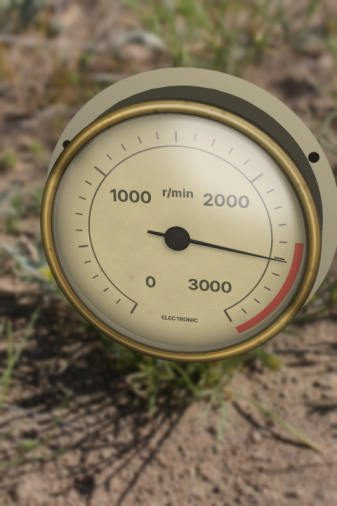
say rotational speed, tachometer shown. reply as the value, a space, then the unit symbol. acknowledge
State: 2500 rpm
